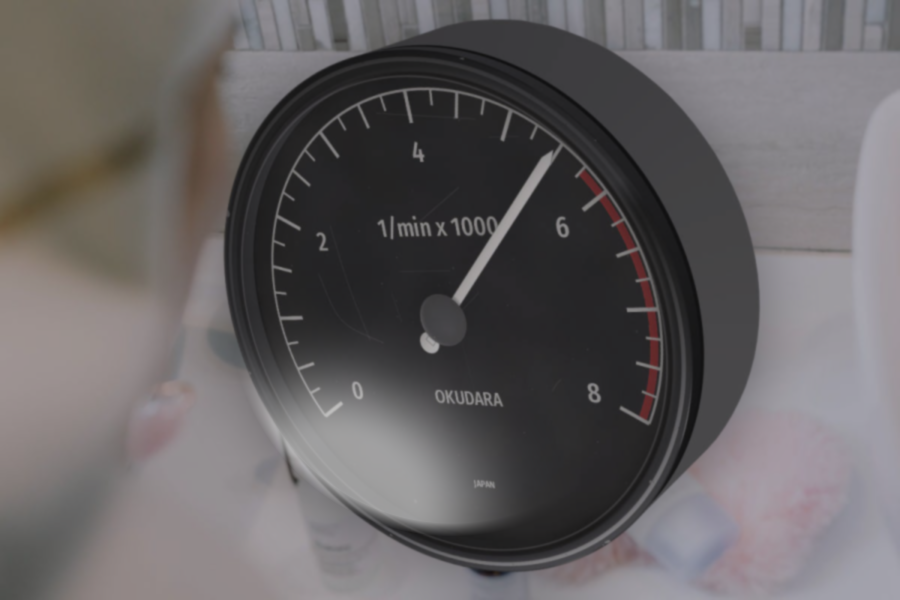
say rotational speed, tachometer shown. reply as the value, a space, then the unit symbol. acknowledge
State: 5500 rpm
